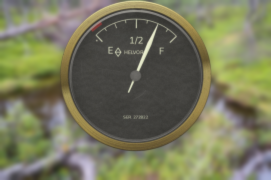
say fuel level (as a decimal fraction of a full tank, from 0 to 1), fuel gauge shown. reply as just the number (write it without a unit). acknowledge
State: 0.75
